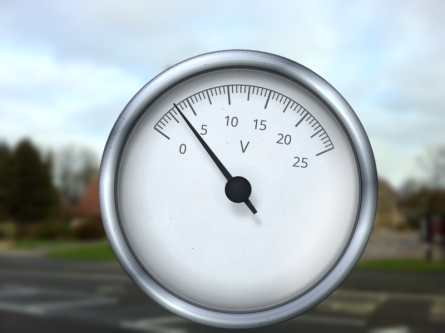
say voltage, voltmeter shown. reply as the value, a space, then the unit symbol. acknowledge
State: 3.5 V
